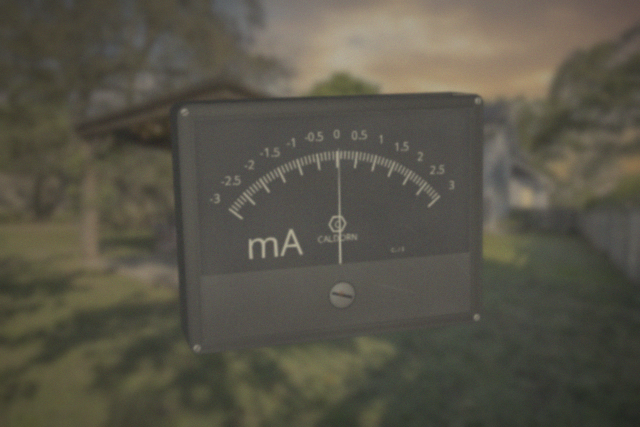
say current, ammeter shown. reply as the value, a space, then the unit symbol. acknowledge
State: 0 mA
